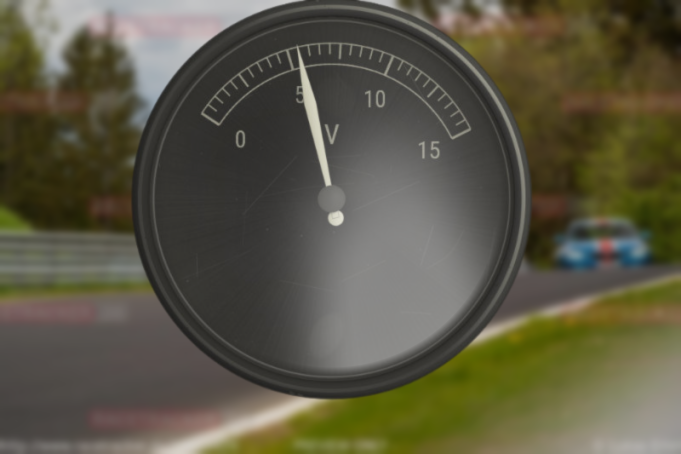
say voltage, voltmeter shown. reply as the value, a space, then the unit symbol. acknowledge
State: 5.5 V
